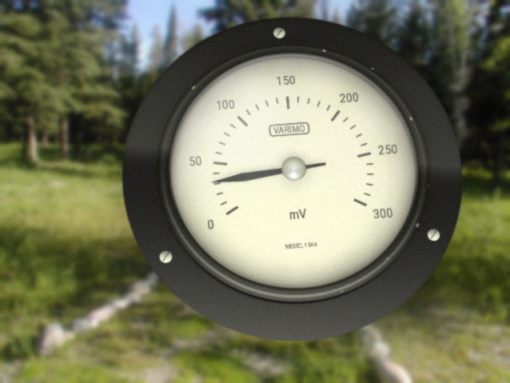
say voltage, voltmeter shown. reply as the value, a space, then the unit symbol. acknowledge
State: 30 mV
